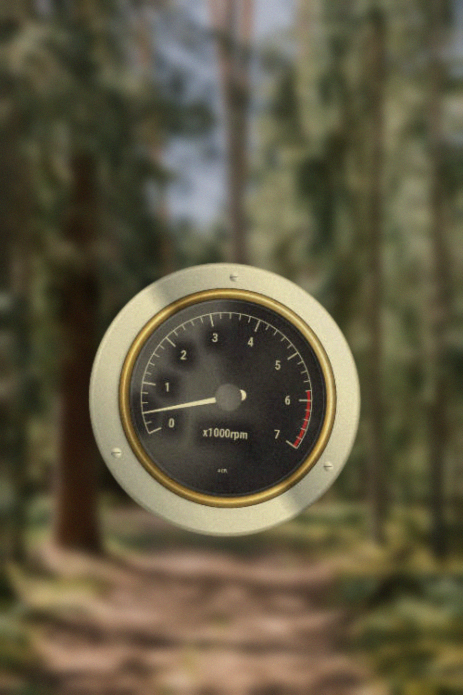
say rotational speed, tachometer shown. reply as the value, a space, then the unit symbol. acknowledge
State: 400 rpm
